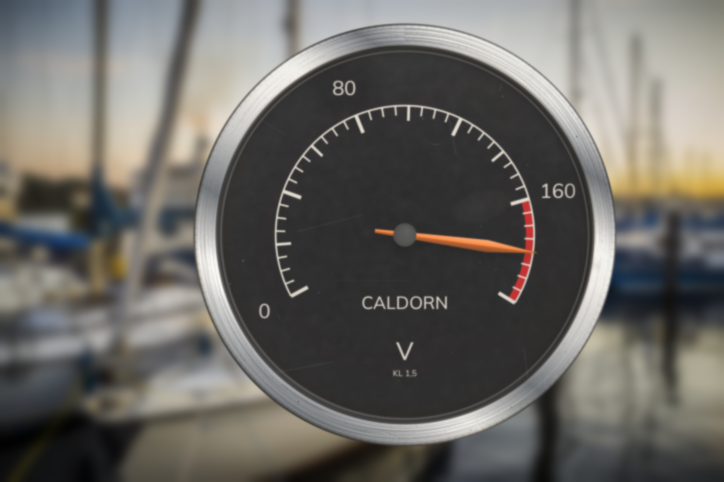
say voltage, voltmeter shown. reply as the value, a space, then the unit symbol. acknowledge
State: 180 V
